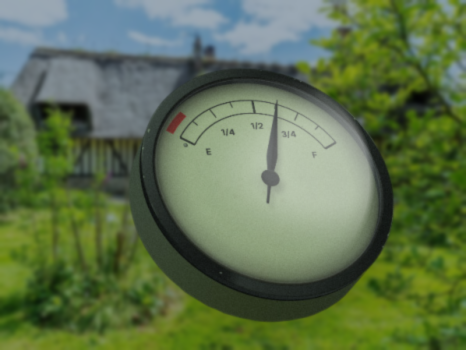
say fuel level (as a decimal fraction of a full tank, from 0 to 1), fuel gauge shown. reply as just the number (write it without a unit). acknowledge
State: 0.625
